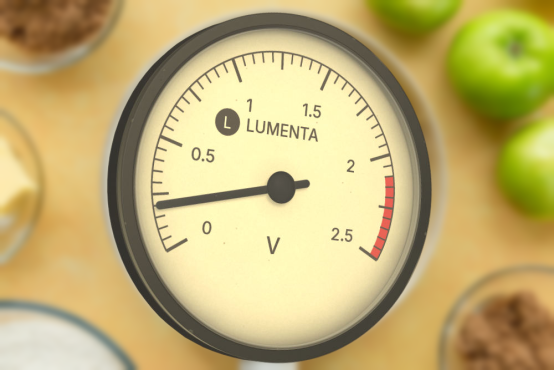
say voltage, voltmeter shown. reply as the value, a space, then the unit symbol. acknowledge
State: 0.2 V
